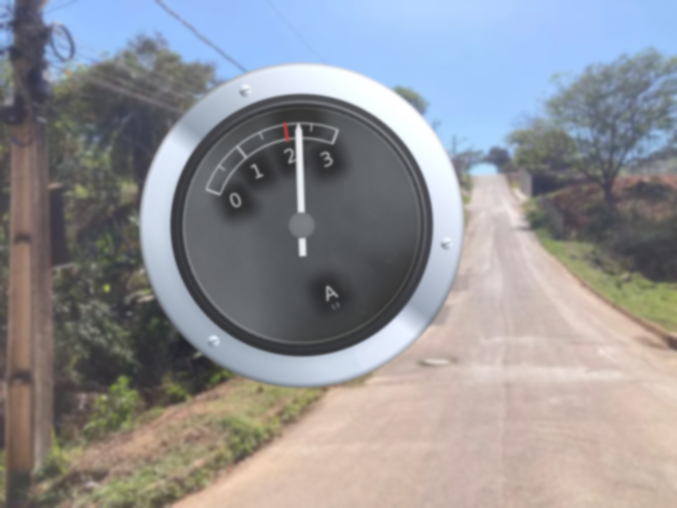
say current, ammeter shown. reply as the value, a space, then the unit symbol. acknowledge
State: 2.25 A
